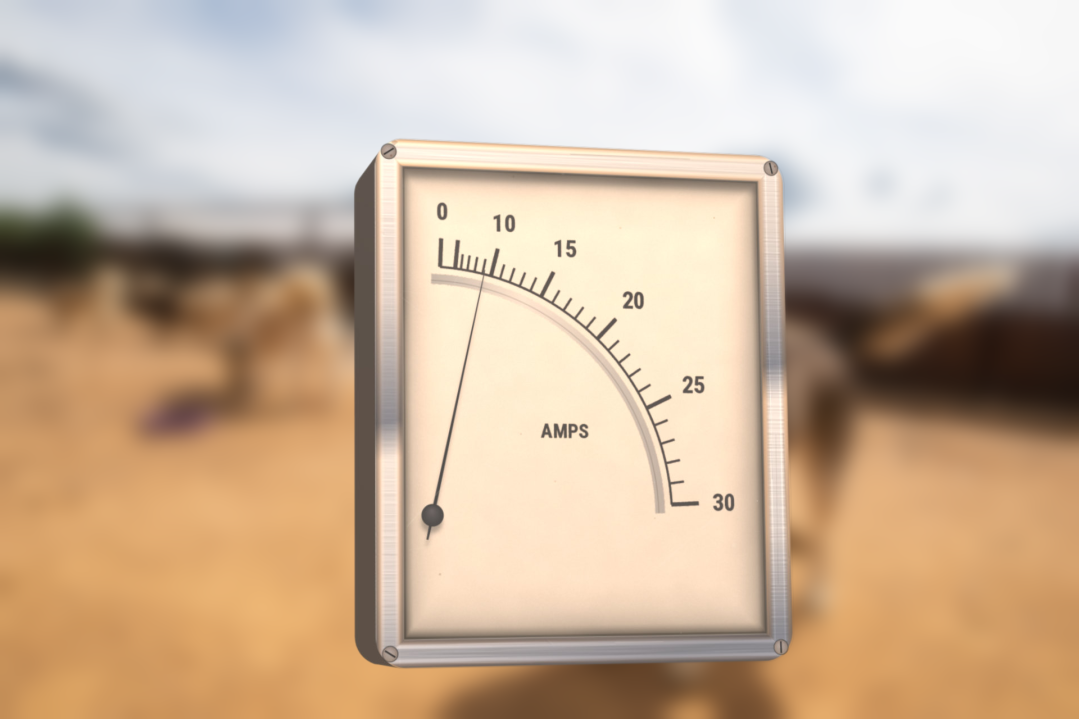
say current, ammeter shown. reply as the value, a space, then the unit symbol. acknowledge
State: 9 A
